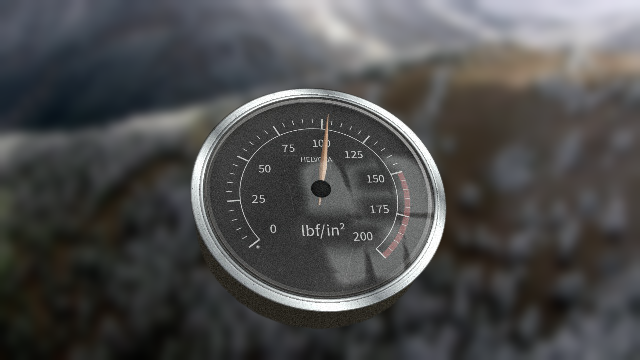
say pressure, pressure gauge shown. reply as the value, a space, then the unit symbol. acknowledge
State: 102.5 psi
